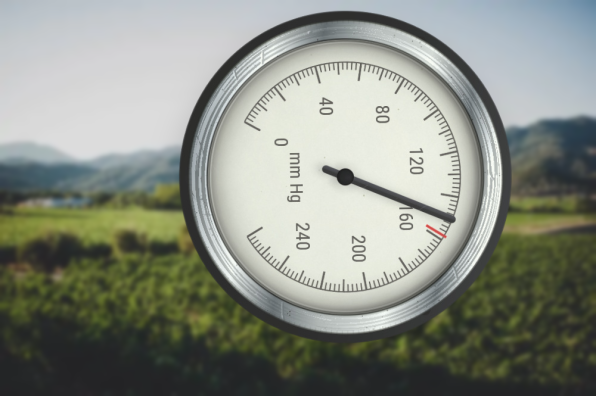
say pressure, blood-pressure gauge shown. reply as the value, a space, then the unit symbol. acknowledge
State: 150 mmHg
